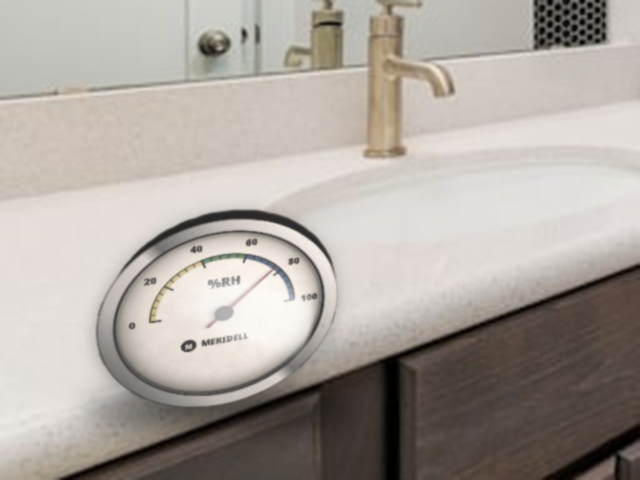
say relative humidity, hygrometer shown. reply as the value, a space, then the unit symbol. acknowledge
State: 76 %
